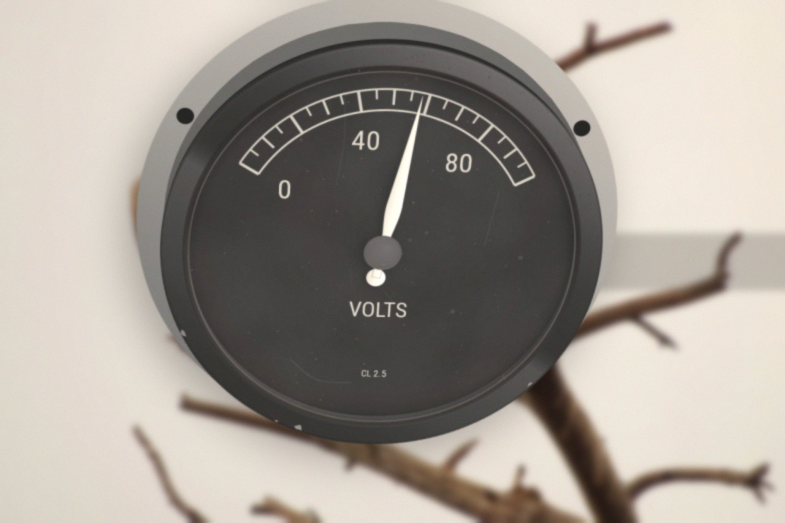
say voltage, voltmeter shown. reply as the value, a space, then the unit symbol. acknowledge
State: 57.5 V
